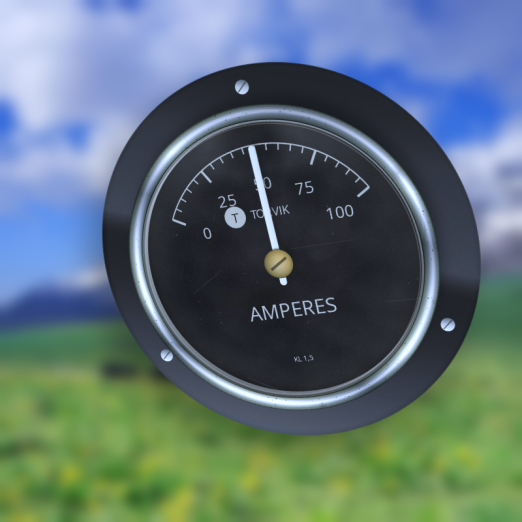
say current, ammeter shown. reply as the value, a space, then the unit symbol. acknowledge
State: 50 A
